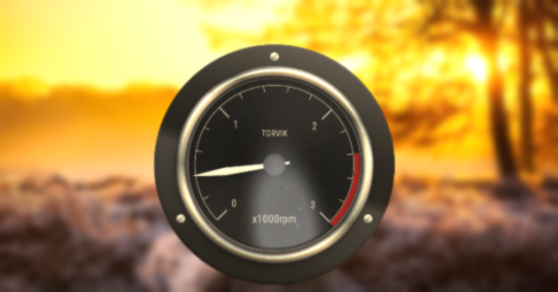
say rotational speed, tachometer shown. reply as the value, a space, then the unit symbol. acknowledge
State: 400 rpm
